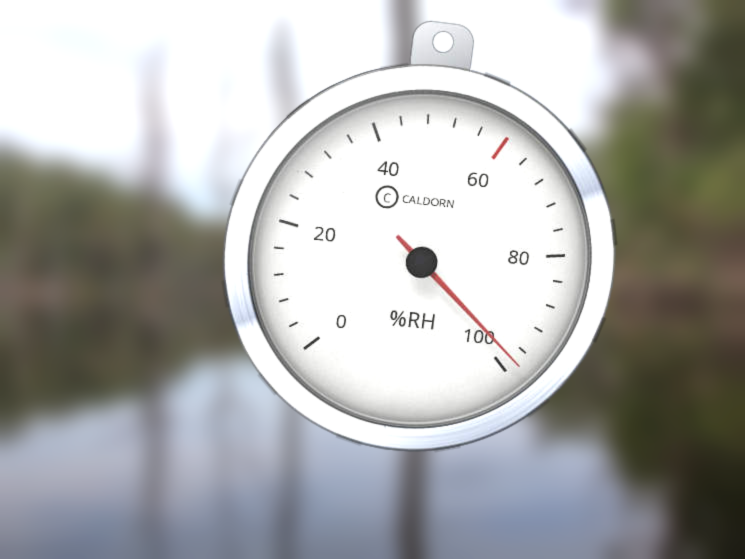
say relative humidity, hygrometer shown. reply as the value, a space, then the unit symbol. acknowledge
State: 98 %
